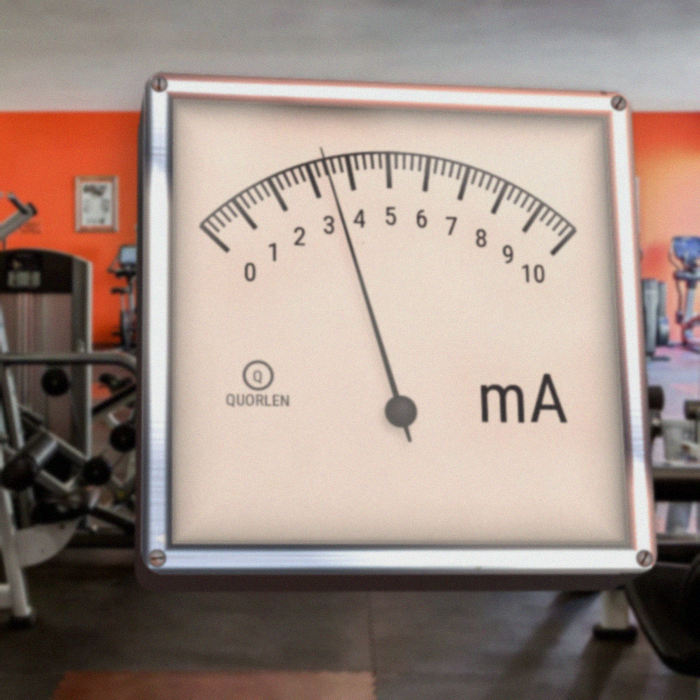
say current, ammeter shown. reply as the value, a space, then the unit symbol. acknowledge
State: 3.4 mA
